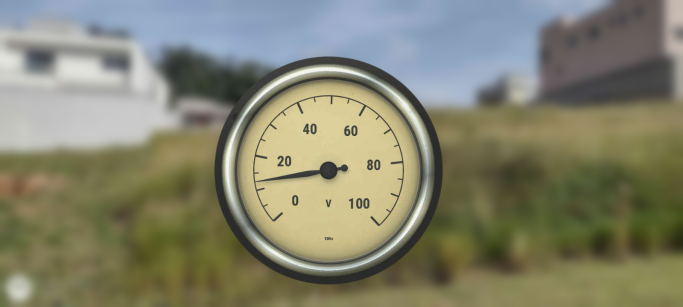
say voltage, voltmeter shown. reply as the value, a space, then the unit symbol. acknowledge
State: 12.5 V
